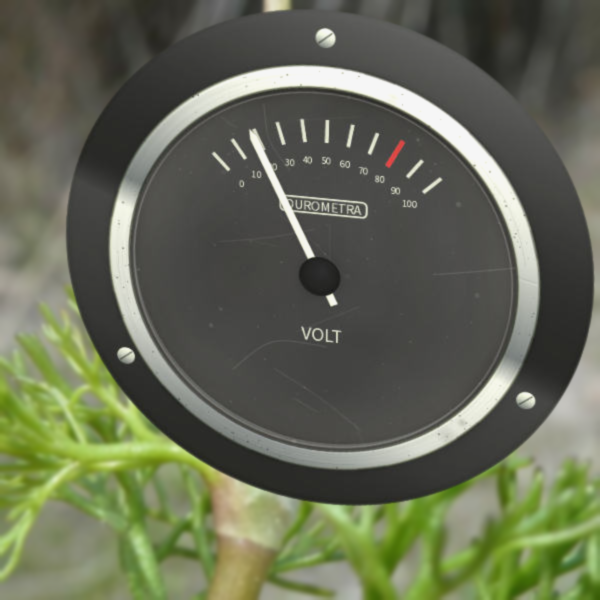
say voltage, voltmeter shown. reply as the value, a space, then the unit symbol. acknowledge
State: 20 V
